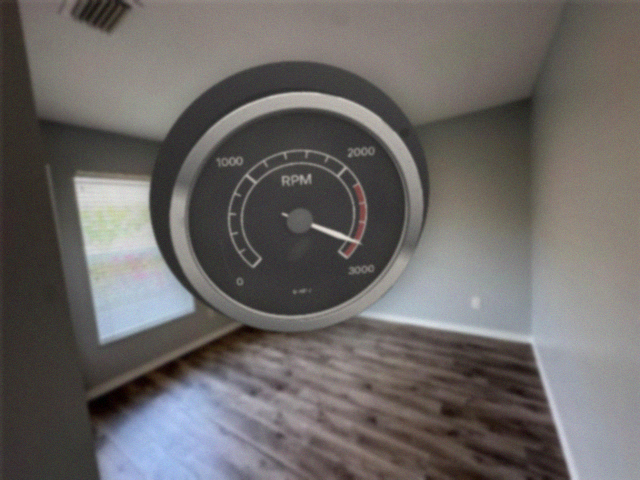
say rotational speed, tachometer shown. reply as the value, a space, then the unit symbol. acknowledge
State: 2800 rpm
